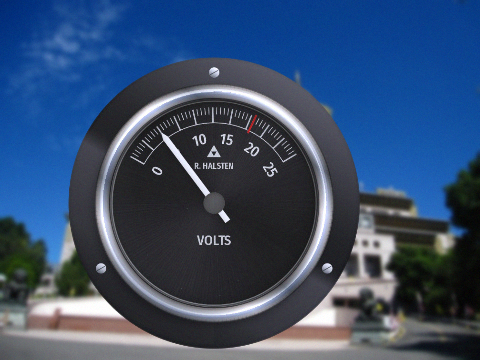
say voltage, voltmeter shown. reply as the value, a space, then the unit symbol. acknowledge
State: 5 V
